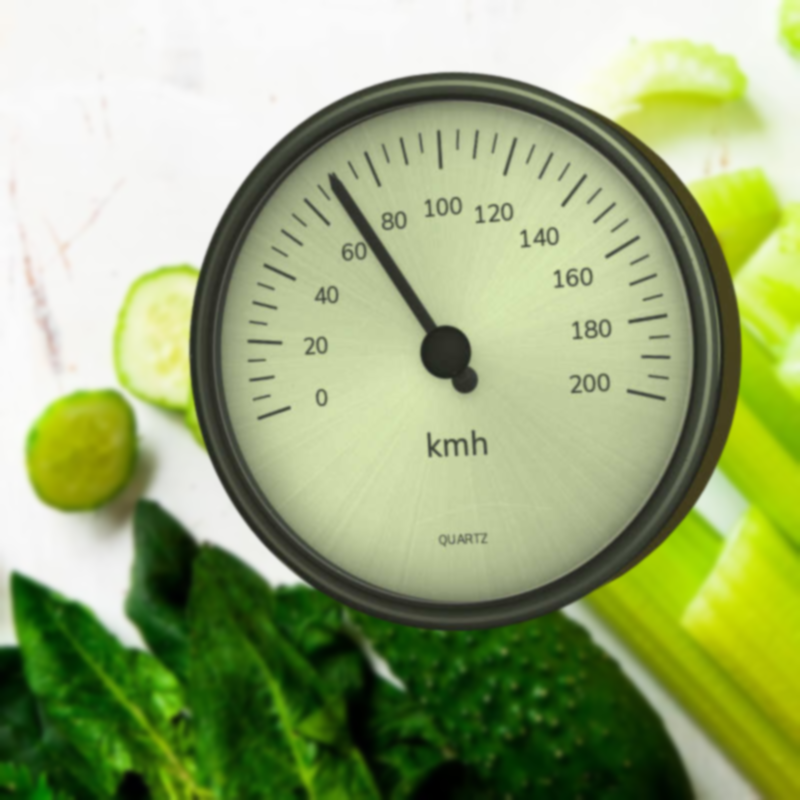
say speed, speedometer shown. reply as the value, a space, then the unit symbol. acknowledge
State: 70 km/h
